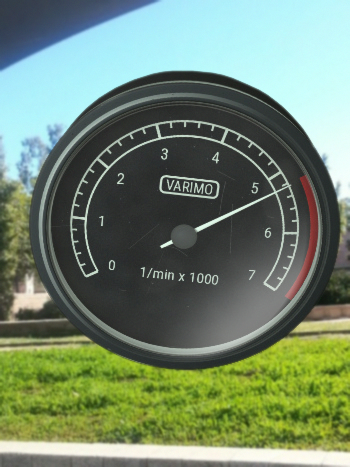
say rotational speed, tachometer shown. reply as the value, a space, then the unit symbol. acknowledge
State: 5200 rpm
